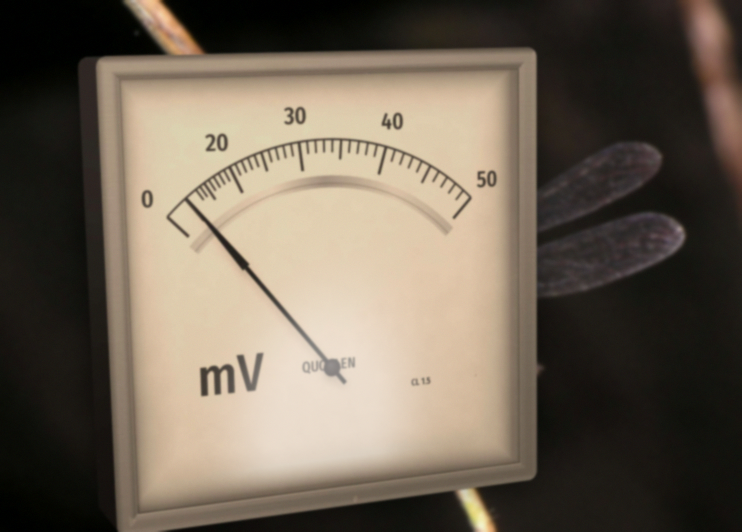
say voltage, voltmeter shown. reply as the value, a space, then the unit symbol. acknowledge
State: 10 mV
